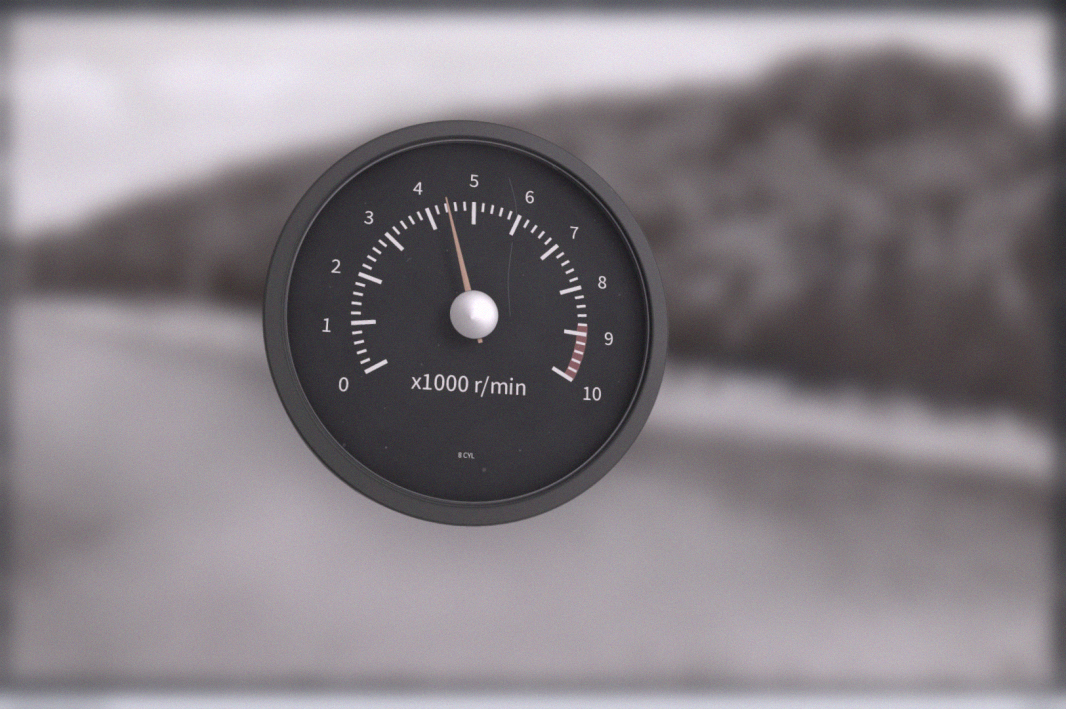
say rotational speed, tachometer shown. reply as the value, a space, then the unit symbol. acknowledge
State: 4400 rpm
